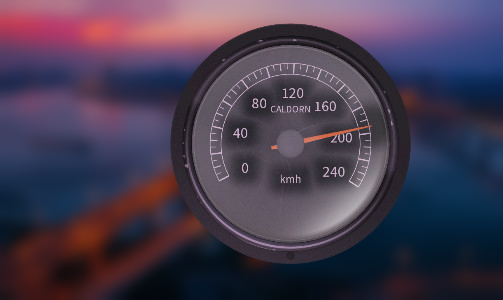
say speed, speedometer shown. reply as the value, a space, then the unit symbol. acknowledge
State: 195 km/h
